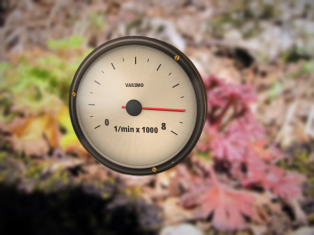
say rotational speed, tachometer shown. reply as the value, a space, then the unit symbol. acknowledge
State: 7000 rpm
